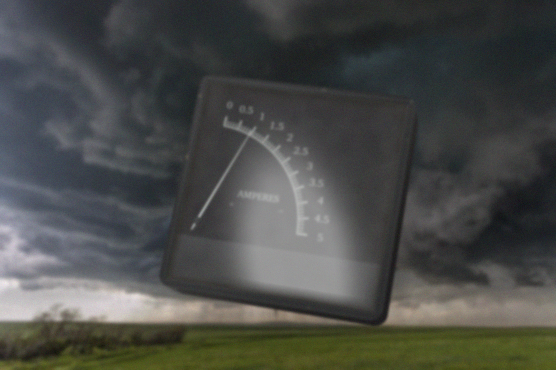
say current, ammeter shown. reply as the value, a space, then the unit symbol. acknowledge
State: 1 A
